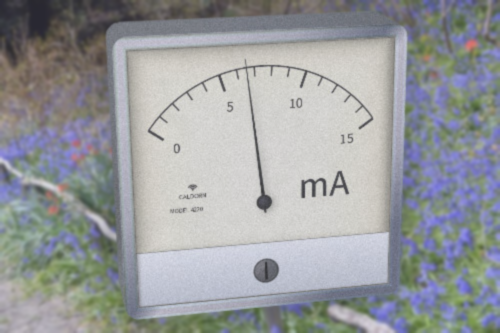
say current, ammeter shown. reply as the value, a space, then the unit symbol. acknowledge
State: 6.5 mA
